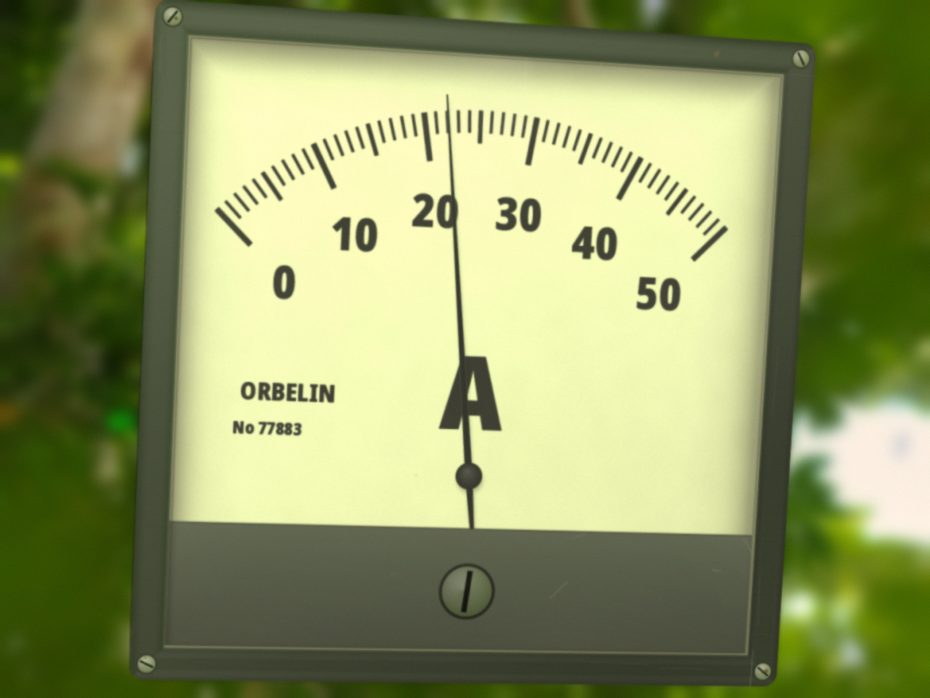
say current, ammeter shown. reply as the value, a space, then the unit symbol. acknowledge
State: 22 A
